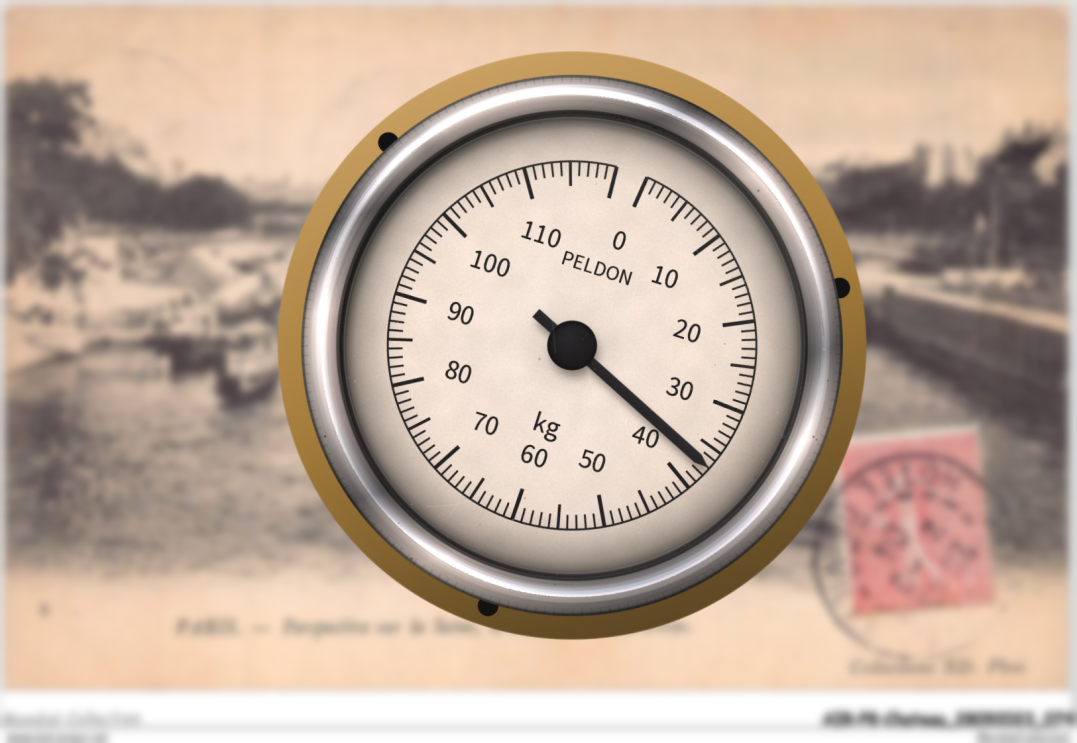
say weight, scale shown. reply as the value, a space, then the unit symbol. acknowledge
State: 37 kg
